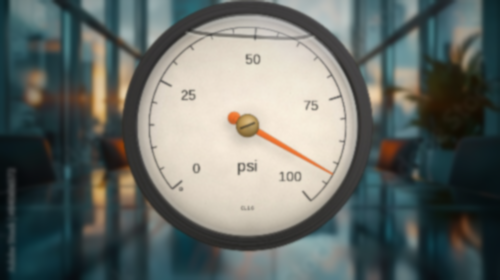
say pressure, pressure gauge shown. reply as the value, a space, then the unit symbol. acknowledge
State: 92.5 psi
